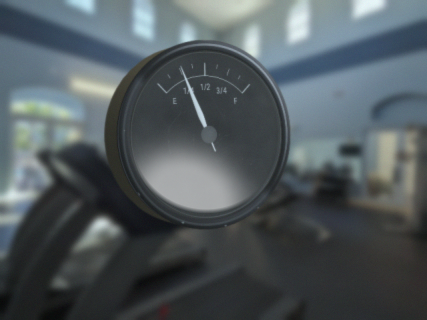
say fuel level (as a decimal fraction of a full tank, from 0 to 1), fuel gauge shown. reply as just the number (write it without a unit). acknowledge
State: 0.25
